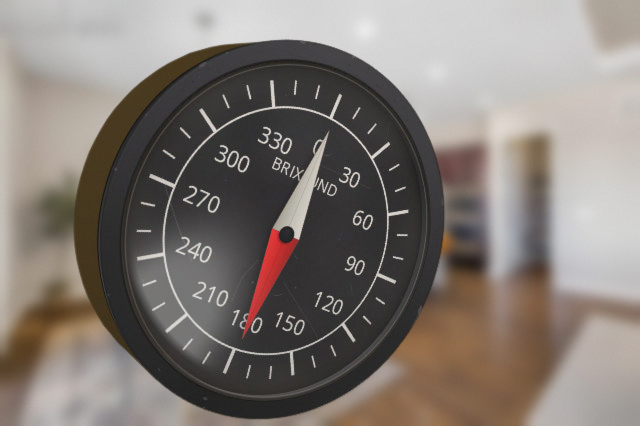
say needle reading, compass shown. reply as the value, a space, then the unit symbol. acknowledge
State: 180 °
